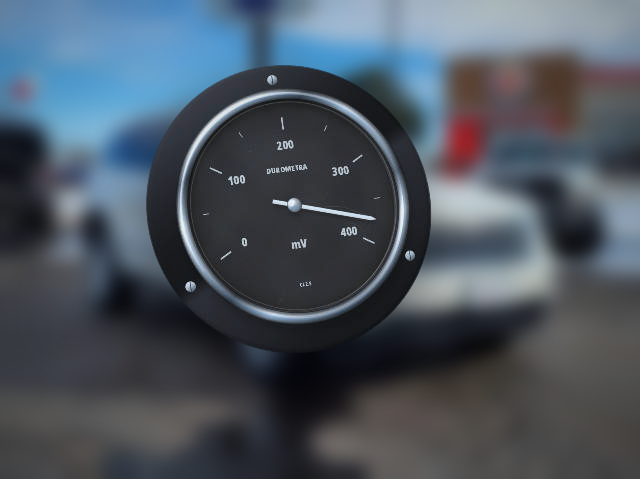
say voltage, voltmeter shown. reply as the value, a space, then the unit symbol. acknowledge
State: 375 mV
